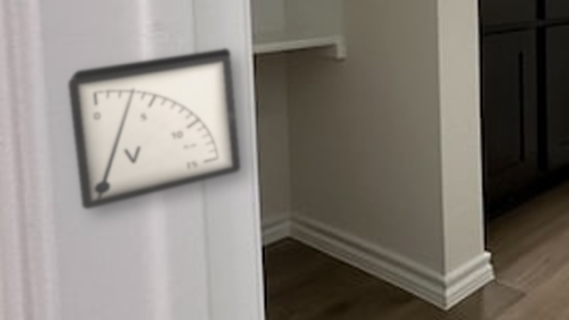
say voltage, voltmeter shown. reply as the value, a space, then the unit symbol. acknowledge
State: 3 V
